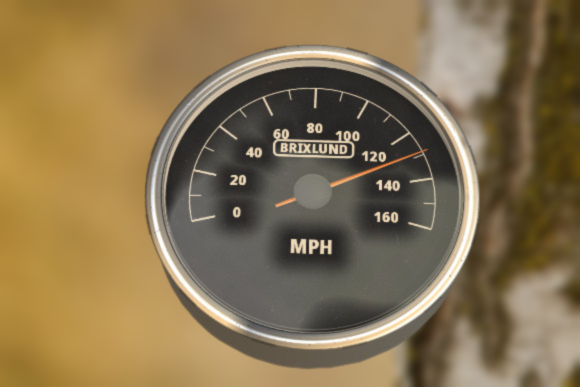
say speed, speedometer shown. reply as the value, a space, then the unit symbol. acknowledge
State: 130 mph
